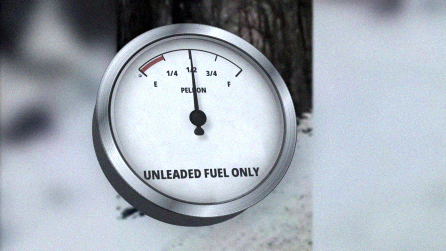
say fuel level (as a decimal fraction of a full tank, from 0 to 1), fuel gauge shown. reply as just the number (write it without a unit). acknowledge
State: 0.5
